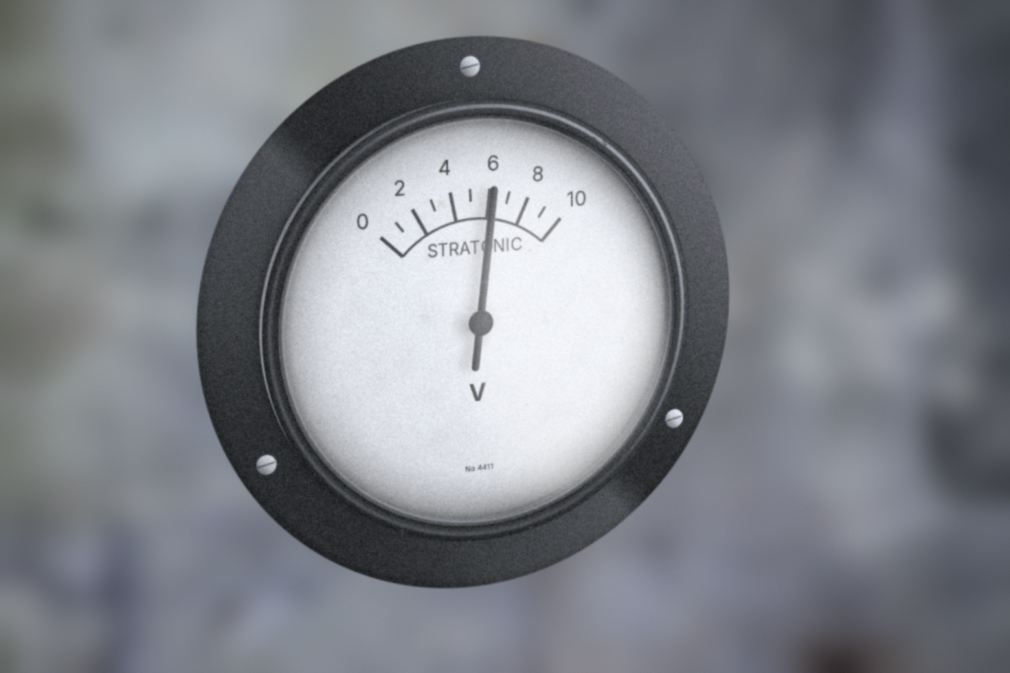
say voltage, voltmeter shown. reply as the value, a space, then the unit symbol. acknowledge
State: 6 V
